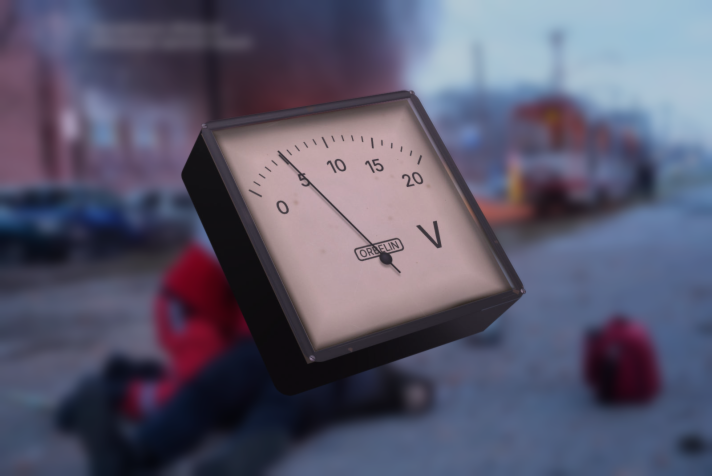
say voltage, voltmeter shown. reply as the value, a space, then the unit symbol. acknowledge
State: 5 V
